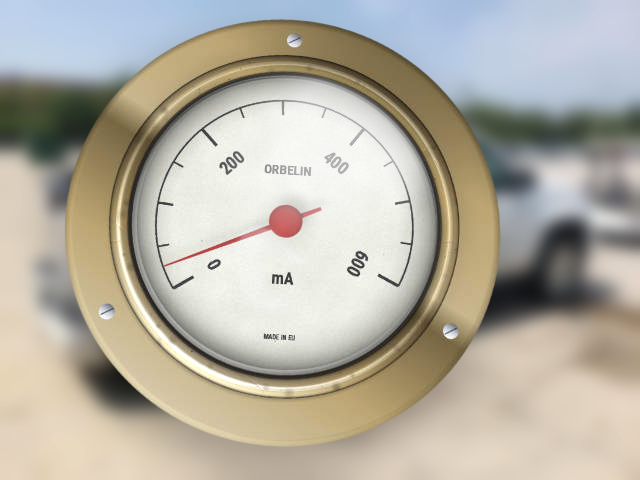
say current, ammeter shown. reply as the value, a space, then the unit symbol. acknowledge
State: 25 mA
